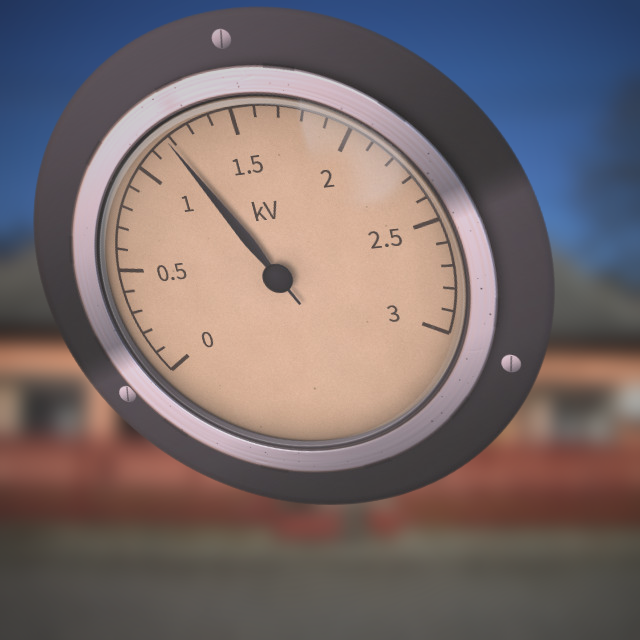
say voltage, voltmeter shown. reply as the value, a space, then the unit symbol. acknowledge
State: 1.2 kV
